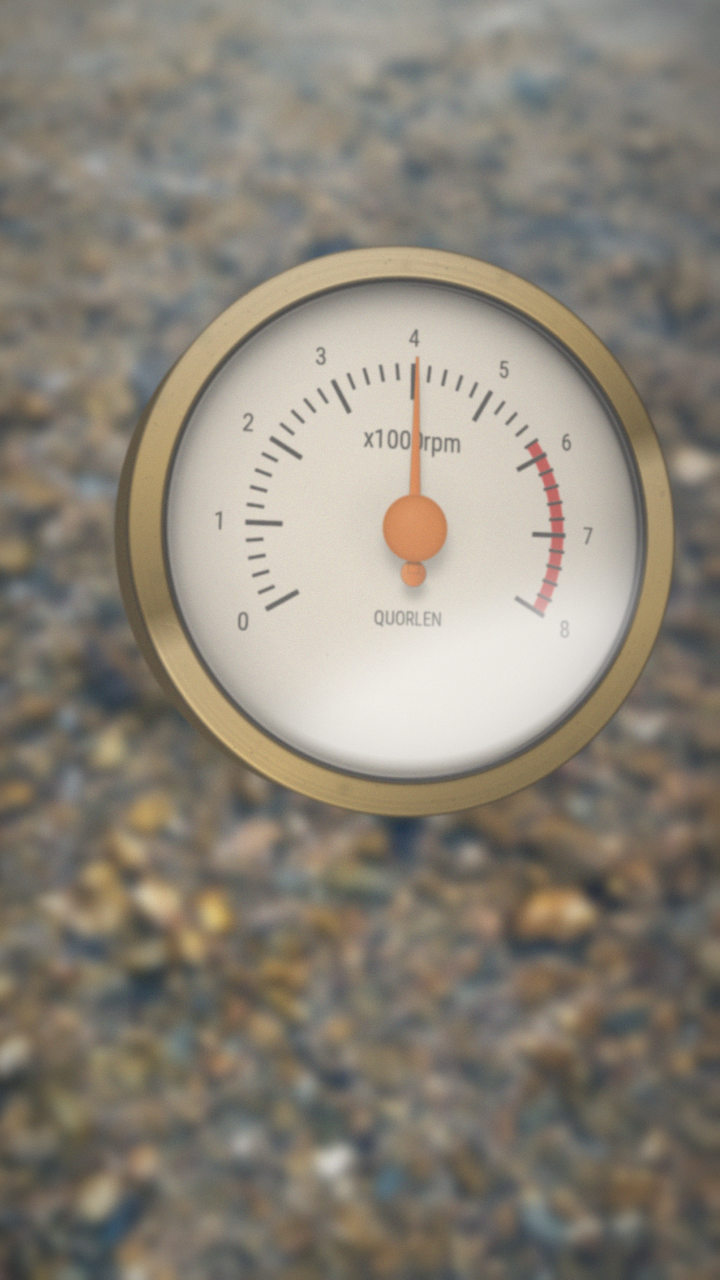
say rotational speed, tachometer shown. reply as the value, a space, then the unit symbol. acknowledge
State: 4000 rpm
